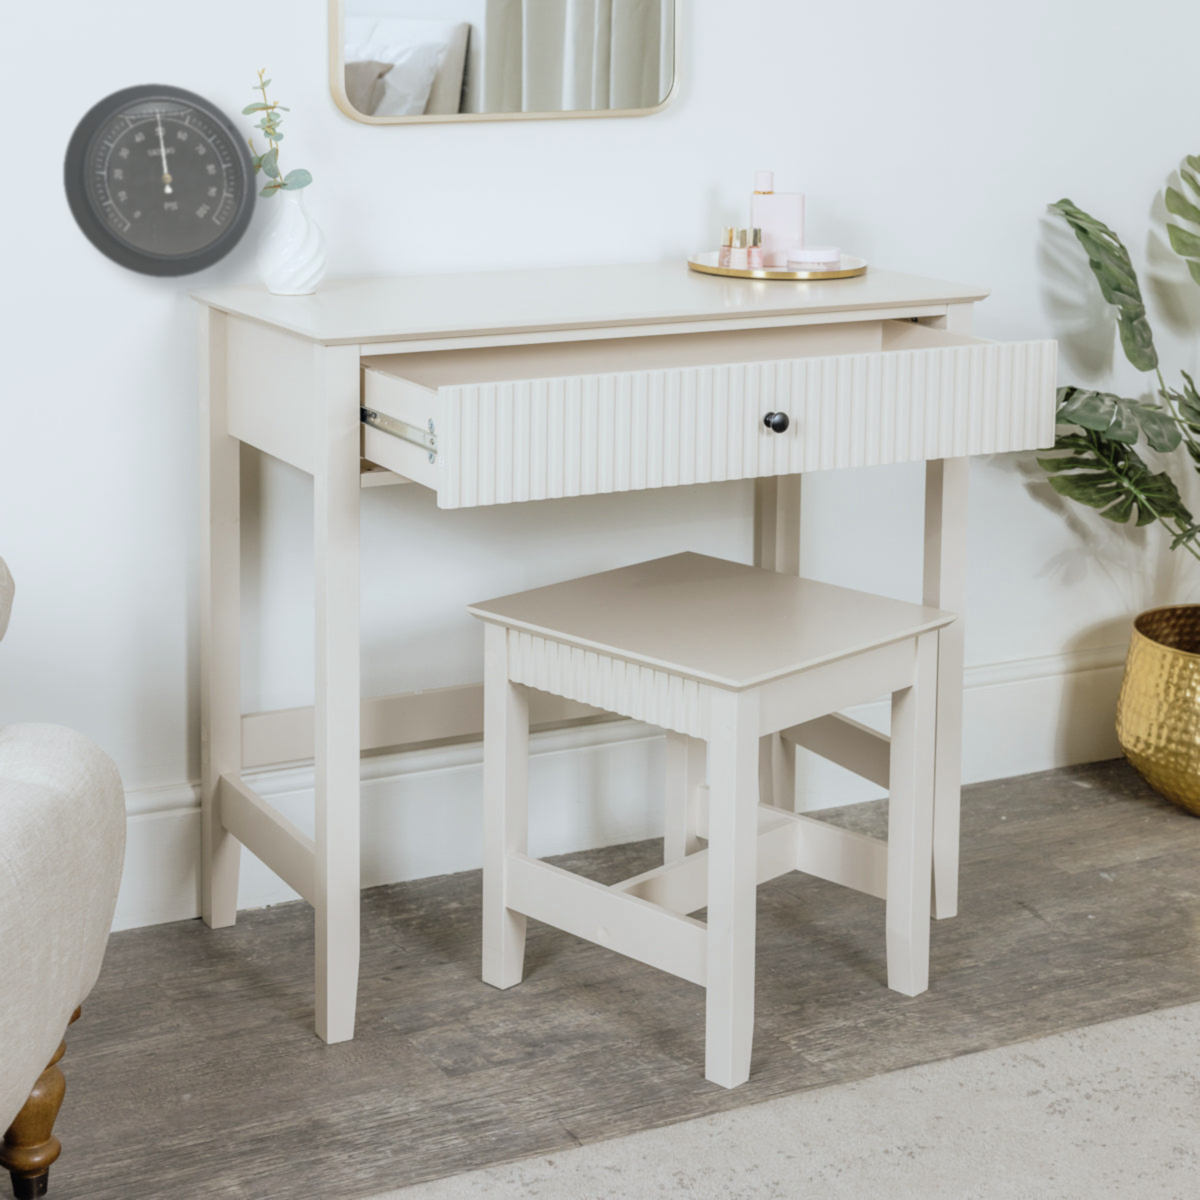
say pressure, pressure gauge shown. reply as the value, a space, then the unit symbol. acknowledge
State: 50 psi
